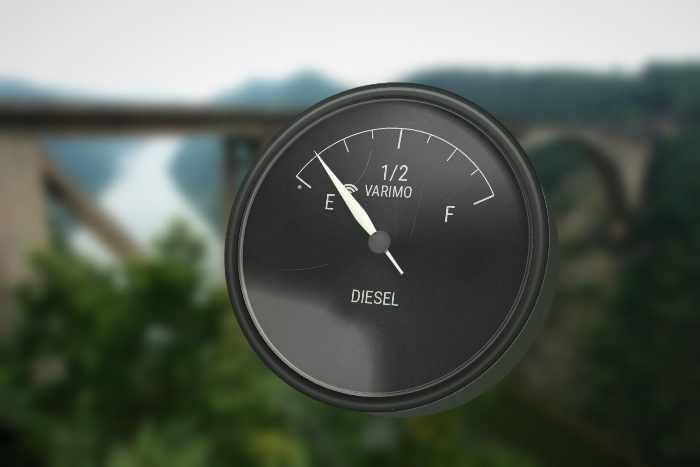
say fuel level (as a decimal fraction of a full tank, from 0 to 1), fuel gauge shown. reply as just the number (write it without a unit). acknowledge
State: 0.125
